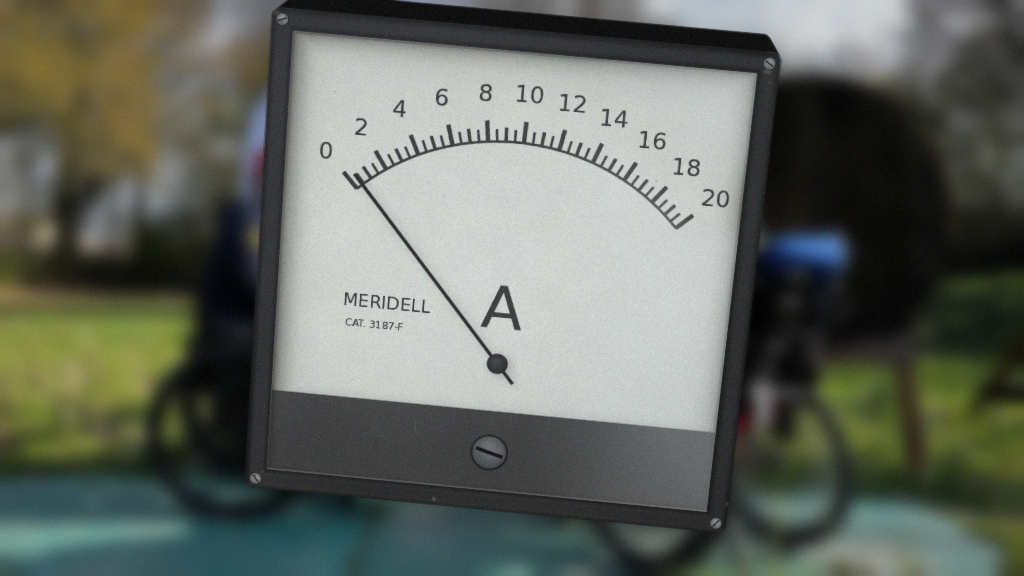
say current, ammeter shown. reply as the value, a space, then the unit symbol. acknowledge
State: 0.5 A
